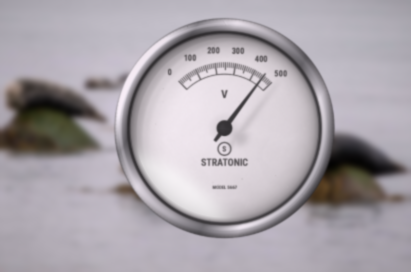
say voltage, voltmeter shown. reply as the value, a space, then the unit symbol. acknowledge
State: 450 V
